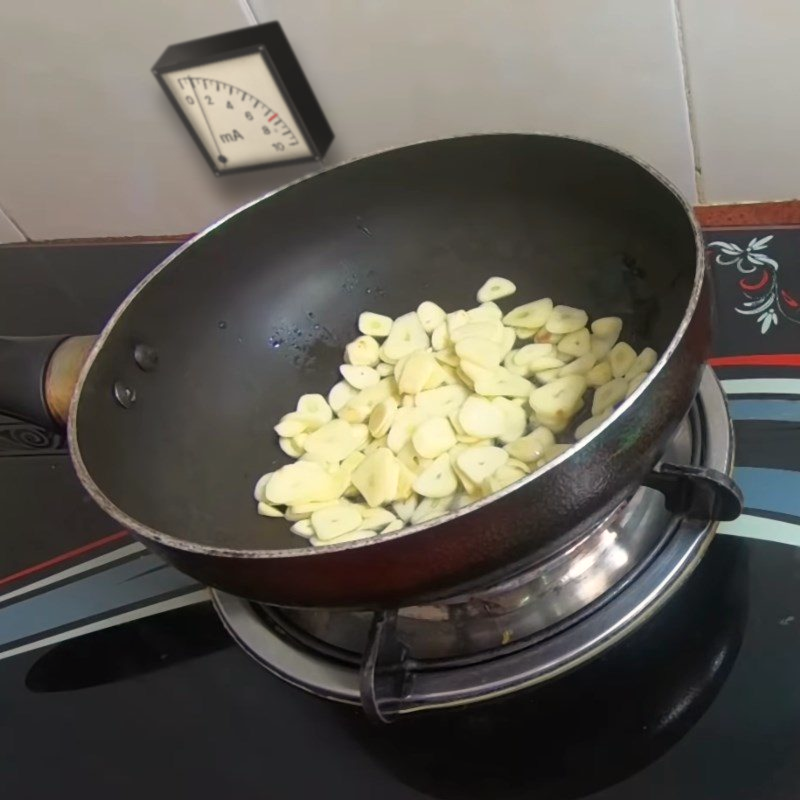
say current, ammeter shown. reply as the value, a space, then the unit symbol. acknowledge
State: 1 mA
